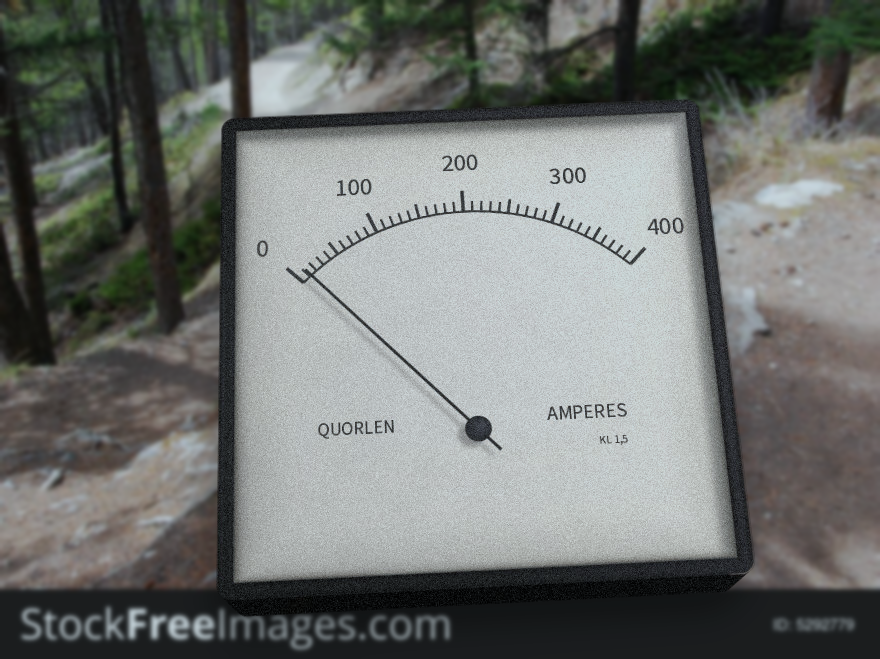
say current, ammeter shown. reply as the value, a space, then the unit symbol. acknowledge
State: 10 A
